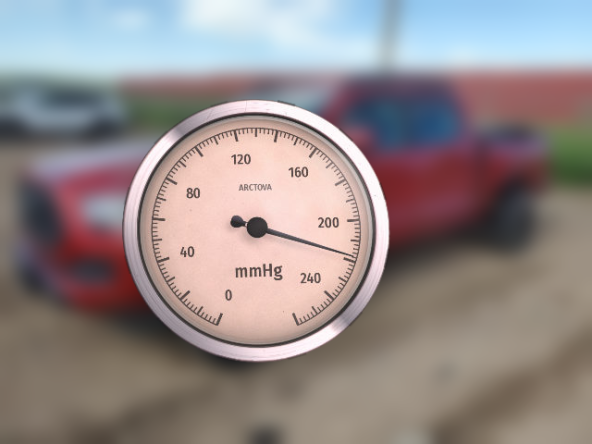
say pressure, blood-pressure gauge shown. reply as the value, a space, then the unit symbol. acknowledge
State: 218 mmHg
